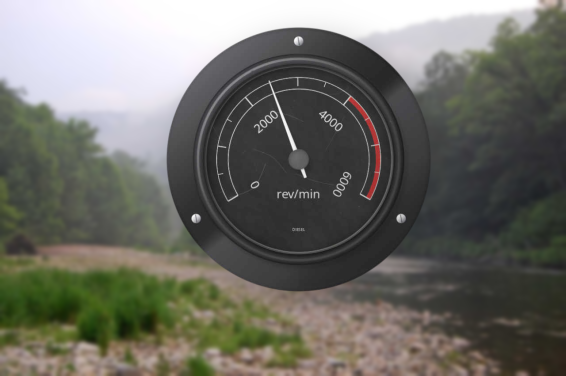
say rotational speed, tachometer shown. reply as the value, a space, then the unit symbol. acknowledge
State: 2500 rpm
